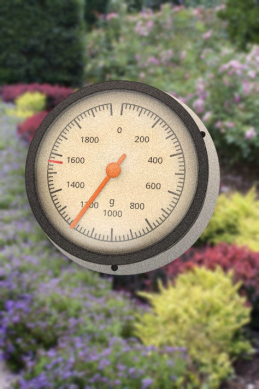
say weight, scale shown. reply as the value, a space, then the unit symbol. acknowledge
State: 1200 g
